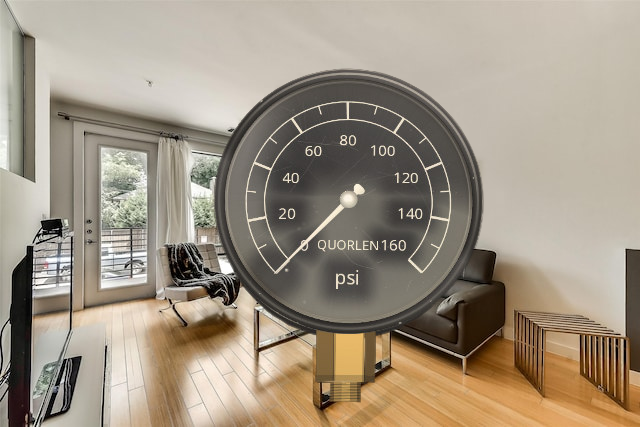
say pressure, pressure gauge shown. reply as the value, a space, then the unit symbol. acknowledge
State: 0 psi
